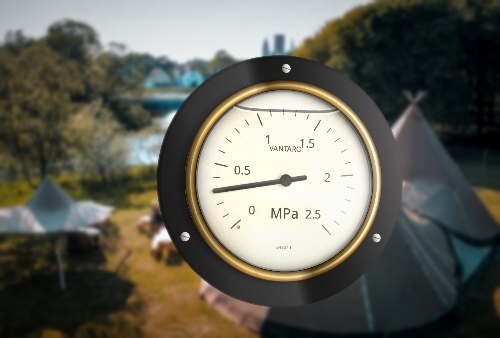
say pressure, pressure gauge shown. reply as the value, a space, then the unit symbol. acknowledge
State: 0.3 MPa
